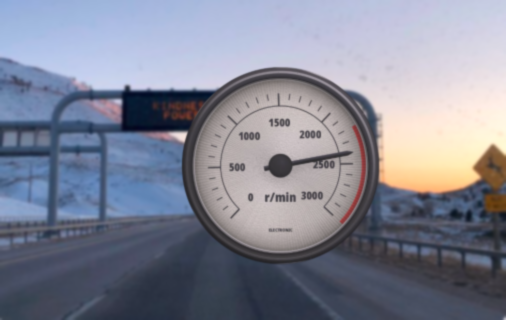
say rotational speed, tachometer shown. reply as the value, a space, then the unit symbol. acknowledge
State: 2400 rpm
